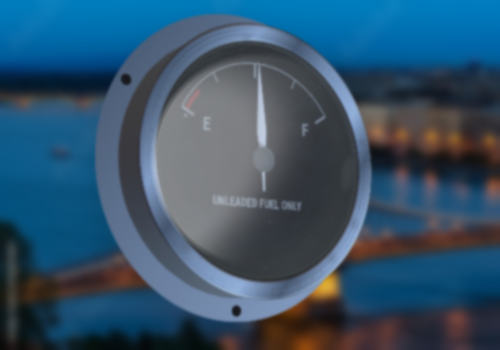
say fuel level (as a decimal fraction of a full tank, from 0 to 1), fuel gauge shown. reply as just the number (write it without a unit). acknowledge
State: 0.5
